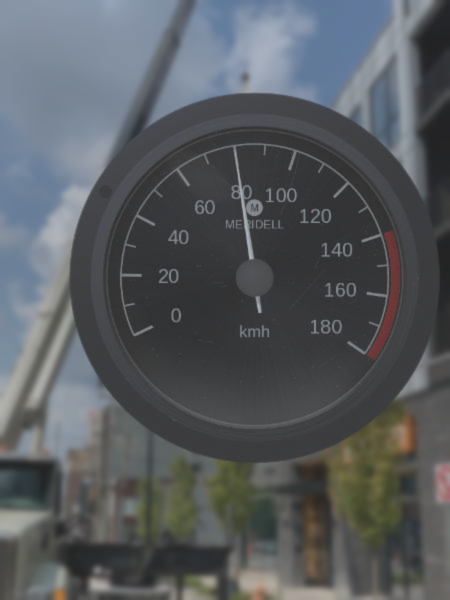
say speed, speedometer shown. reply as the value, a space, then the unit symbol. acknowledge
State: 80 km/h
